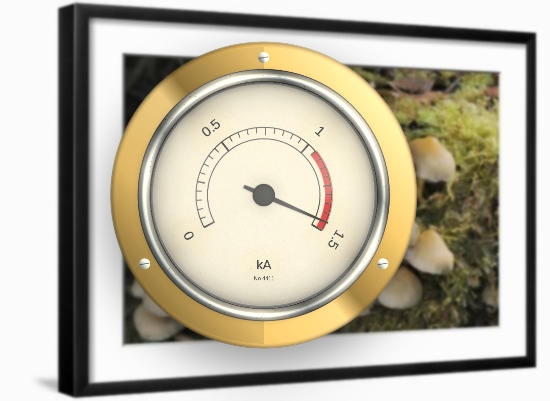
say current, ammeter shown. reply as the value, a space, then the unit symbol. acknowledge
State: 1.45 kA
